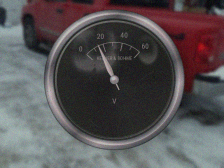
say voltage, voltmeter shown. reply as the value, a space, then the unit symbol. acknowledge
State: 15 V
